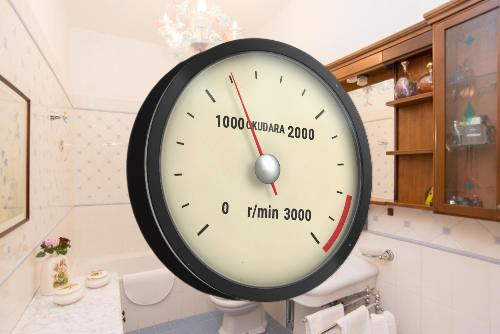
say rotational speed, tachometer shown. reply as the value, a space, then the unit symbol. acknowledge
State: 1200 rpm
